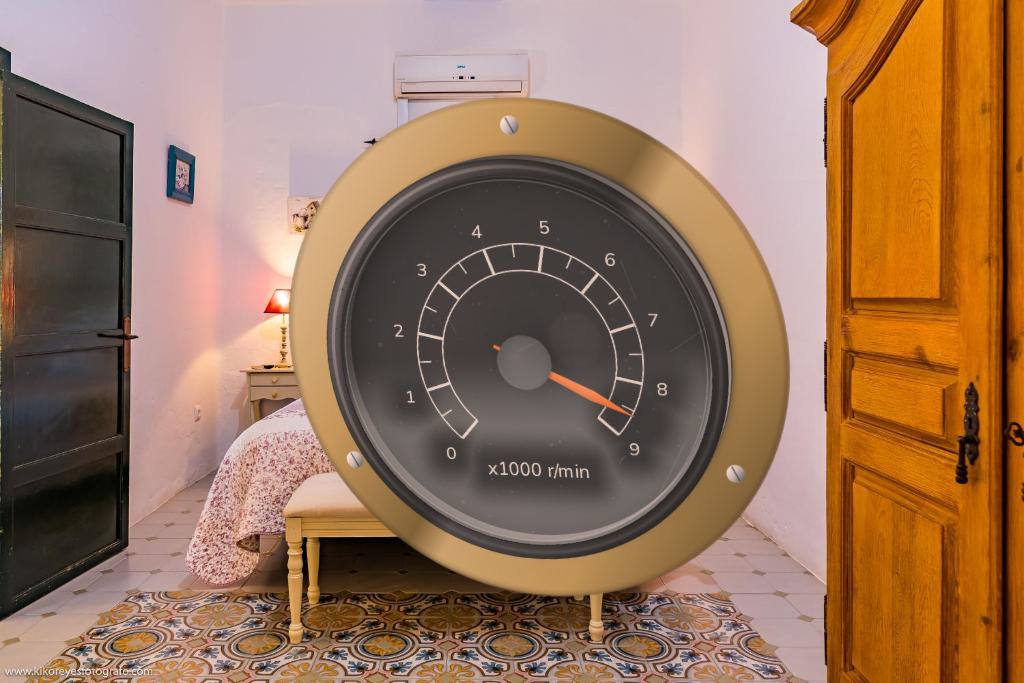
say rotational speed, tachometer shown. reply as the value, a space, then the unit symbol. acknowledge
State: 8500 rpm
